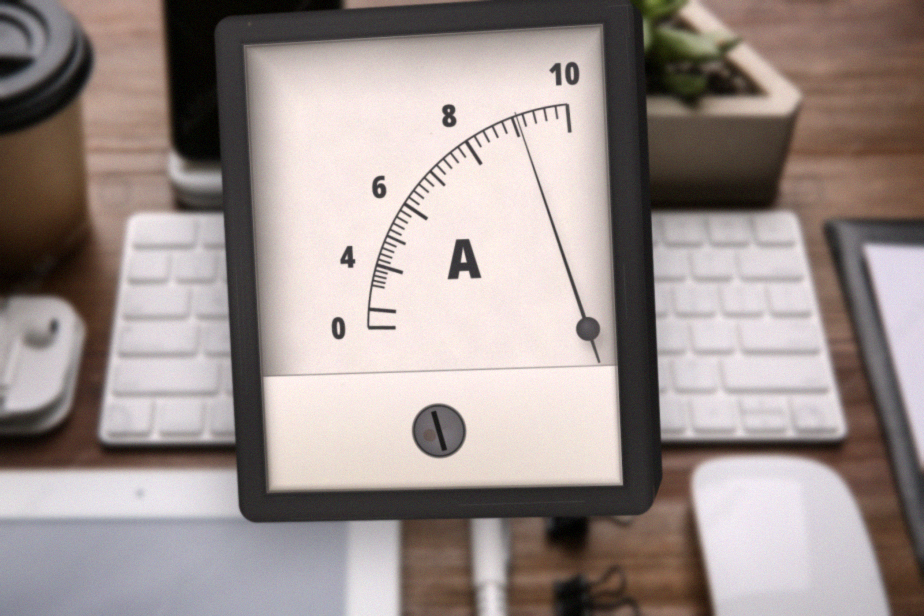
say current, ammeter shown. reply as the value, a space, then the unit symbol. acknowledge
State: 9.1 A
